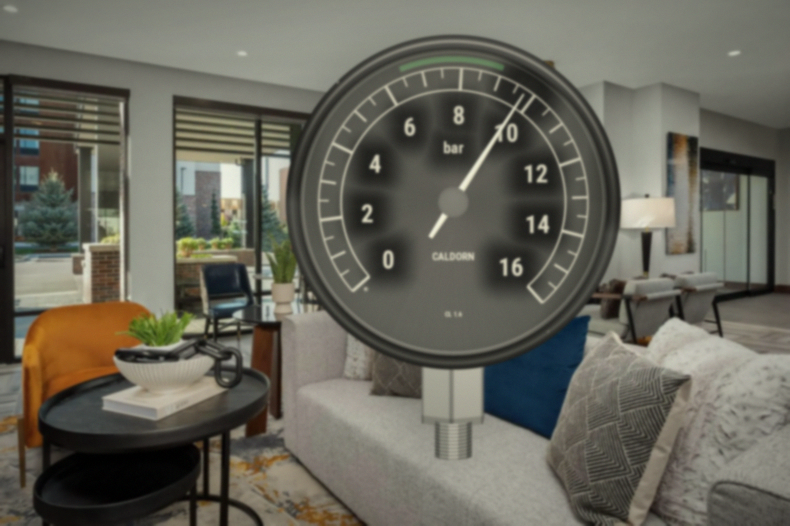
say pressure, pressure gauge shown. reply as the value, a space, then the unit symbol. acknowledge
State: 9.75 bar
